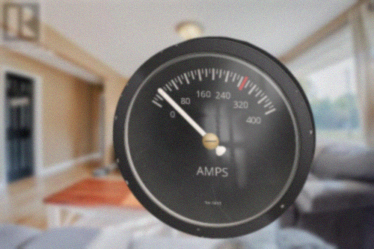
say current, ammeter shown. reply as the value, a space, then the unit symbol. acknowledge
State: 40 A
